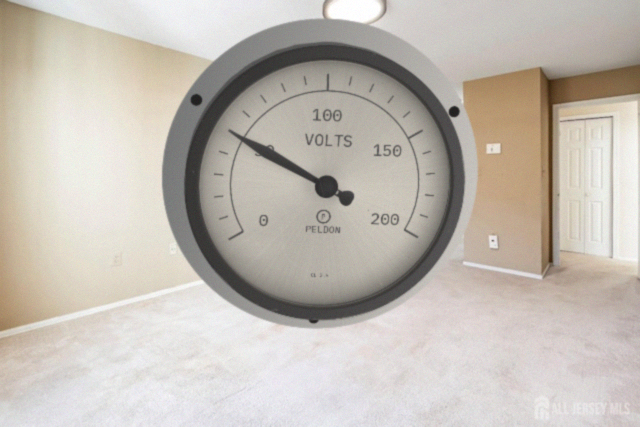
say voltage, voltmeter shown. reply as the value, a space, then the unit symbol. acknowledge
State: 50 V
